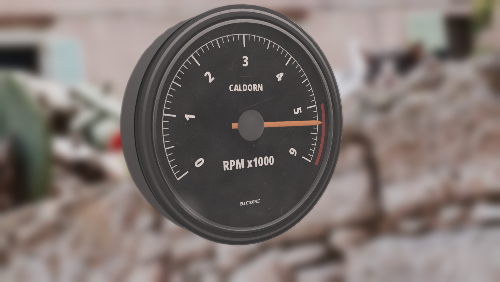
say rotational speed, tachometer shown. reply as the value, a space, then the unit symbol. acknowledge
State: 5300 rpm
